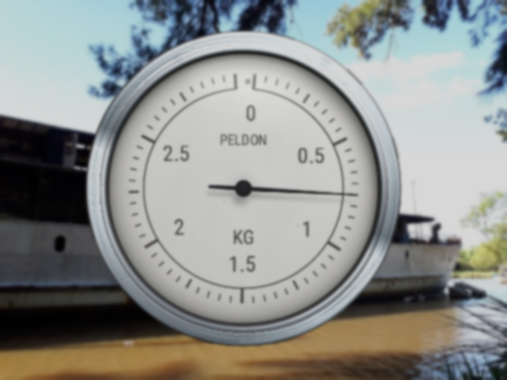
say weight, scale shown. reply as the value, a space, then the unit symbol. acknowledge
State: 0.75 kg
